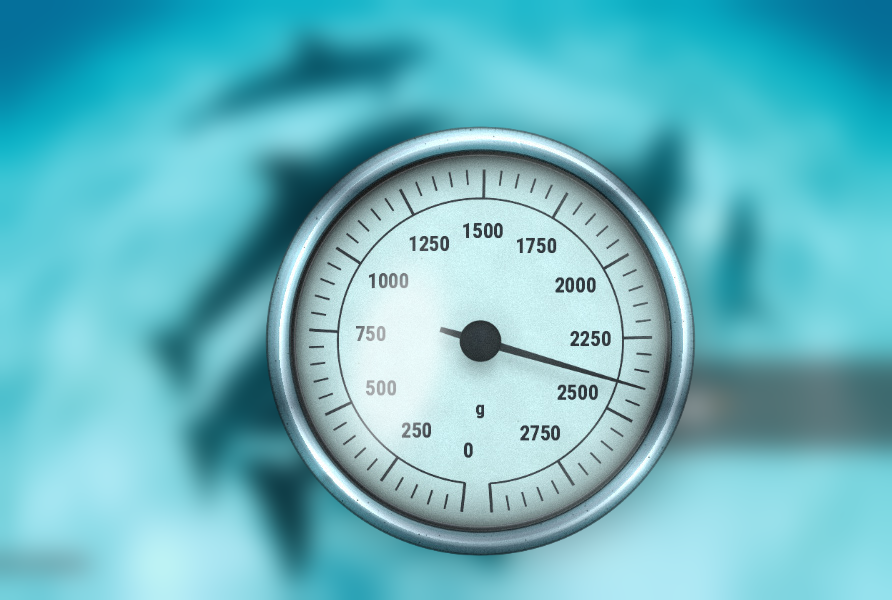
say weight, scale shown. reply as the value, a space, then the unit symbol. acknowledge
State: 2400 g
